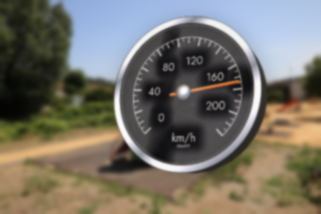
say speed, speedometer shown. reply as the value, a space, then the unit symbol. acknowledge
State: 175 km/h
